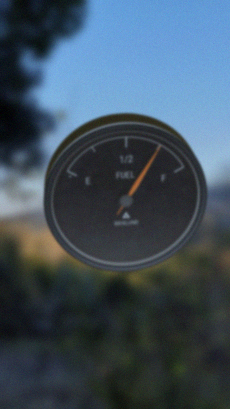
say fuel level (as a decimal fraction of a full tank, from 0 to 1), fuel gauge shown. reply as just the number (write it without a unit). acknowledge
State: 0.75
